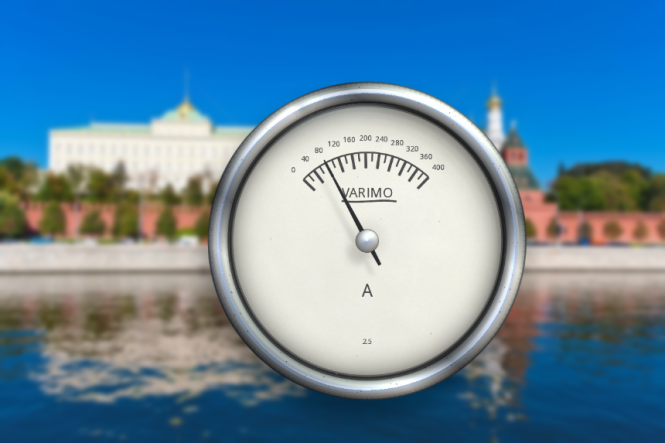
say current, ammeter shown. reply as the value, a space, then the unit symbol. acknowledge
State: 80 A
